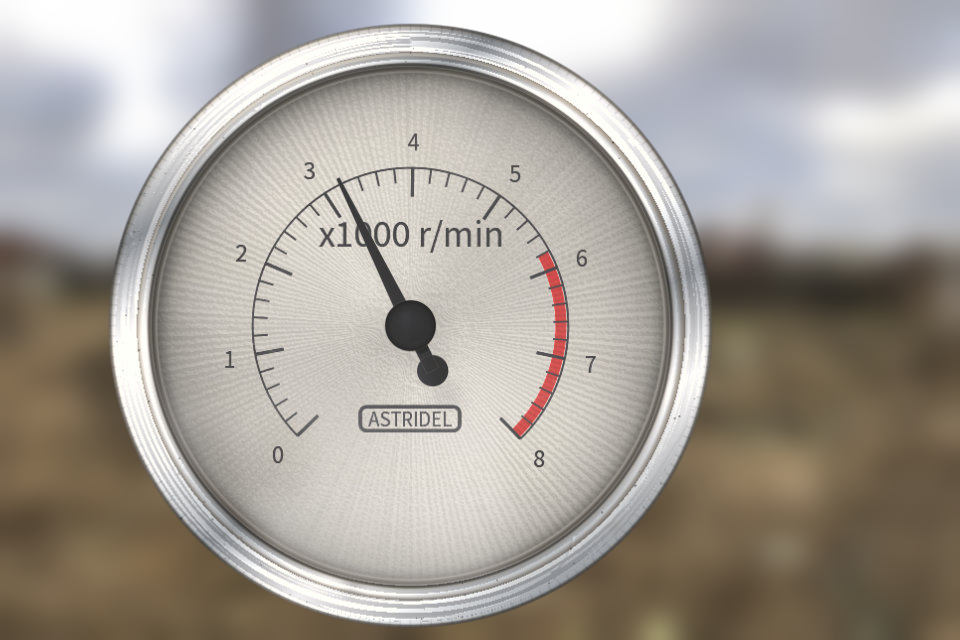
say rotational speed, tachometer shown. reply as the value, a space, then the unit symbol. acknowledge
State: 3200 rpm
